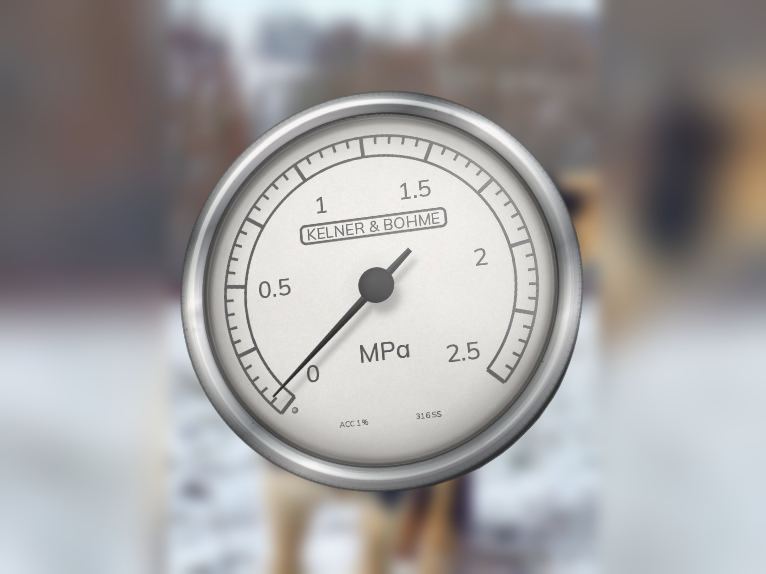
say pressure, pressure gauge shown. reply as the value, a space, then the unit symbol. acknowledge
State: 0.05 MPa
